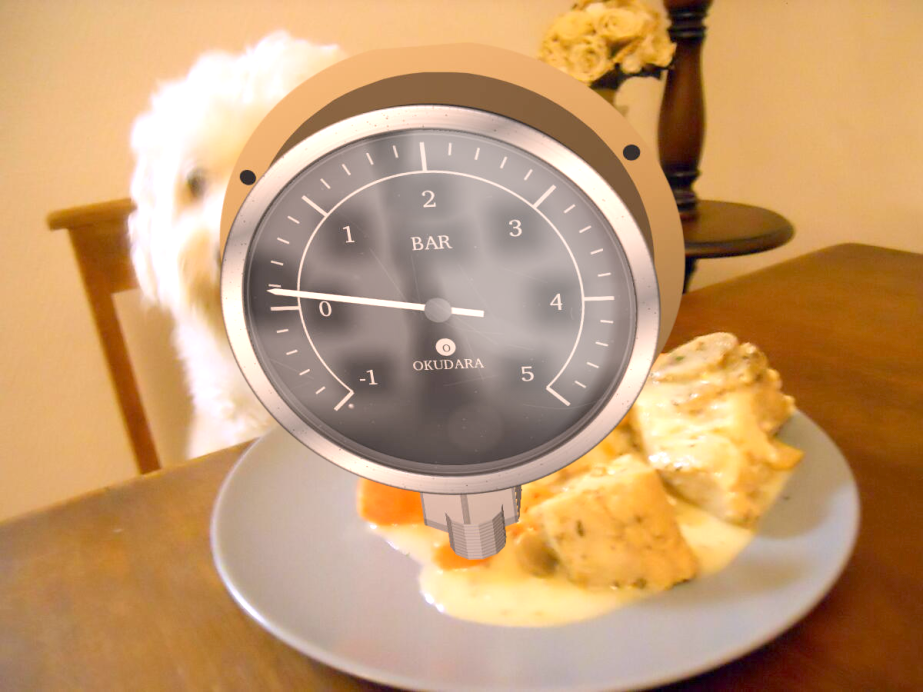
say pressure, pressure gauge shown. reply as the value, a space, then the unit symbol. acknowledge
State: 0.2 bar
